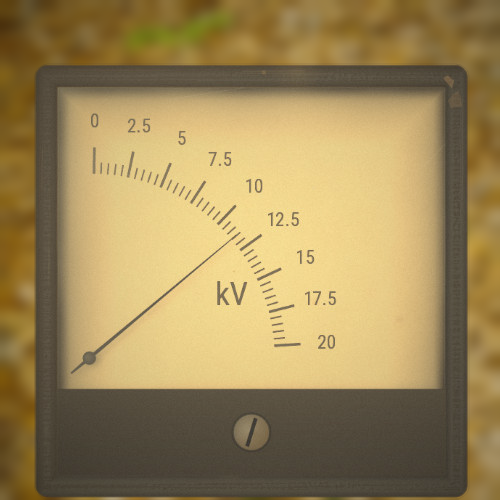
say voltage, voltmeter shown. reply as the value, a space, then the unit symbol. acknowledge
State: 11.5 kV
